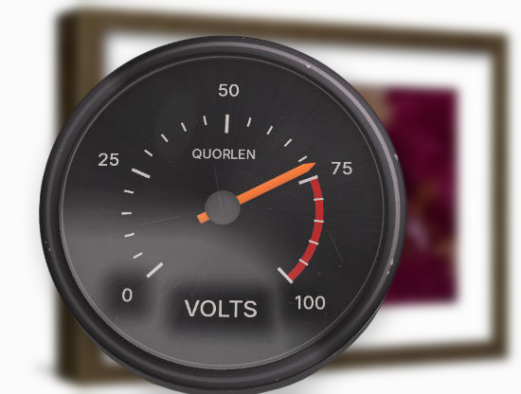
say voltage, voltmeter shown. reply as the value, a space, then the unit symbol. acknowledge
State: 72.5 V
